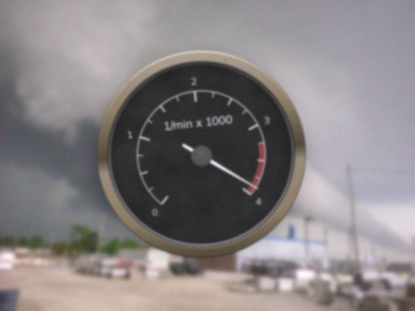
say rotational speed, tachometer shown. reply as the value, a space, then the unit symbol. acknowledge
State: 3875 rpm
